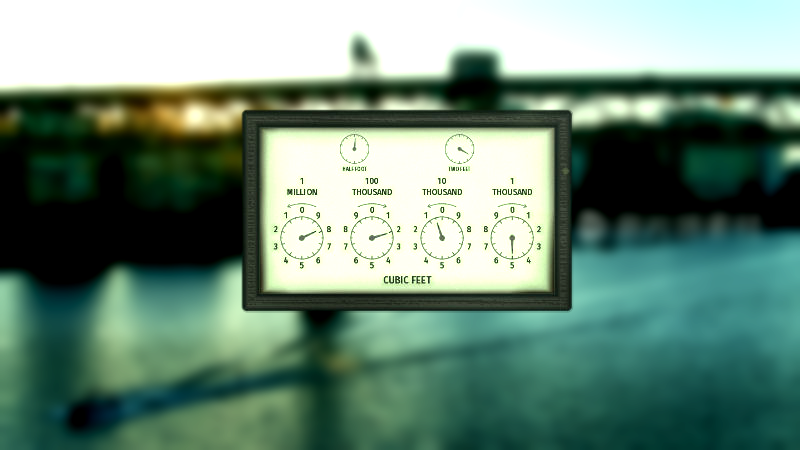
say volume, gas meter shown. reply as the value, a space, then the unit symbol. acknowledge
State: 820500 ft³
